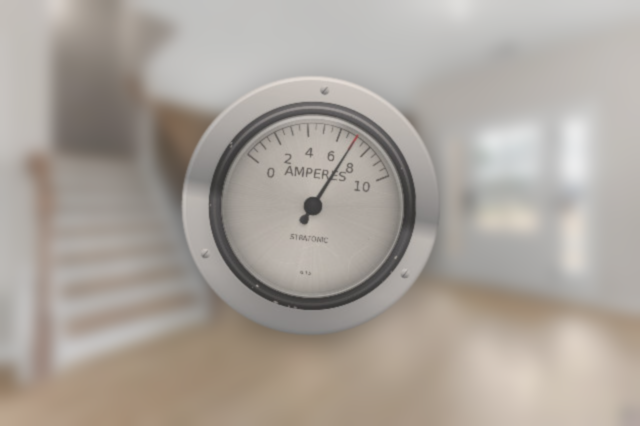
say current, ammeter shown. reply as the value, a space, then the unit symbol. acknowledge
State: 7 A
